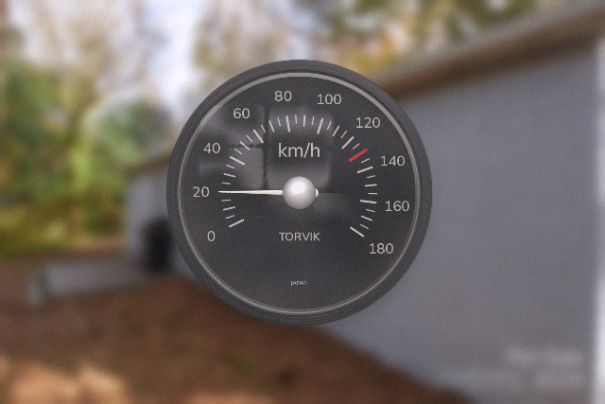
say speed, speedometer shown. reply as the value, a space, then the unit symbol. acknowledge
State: 20 km/h
